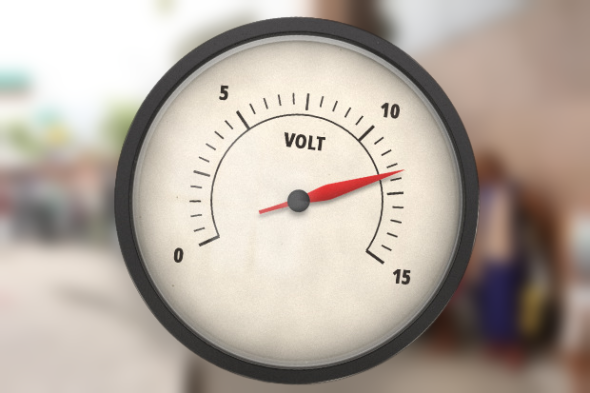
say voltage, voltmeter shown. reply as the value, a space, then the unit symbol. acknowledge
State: 11.75 V
